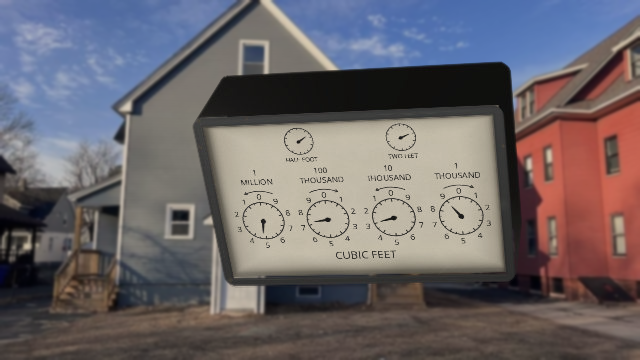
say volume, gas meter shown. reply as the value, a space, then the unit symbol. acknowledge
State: 472900 ft³
